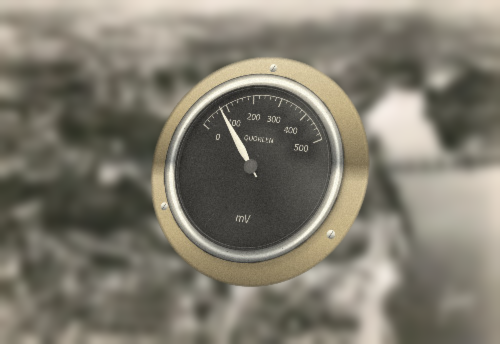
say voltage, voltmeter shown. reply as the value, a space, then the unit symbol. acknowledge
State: 80 mV
